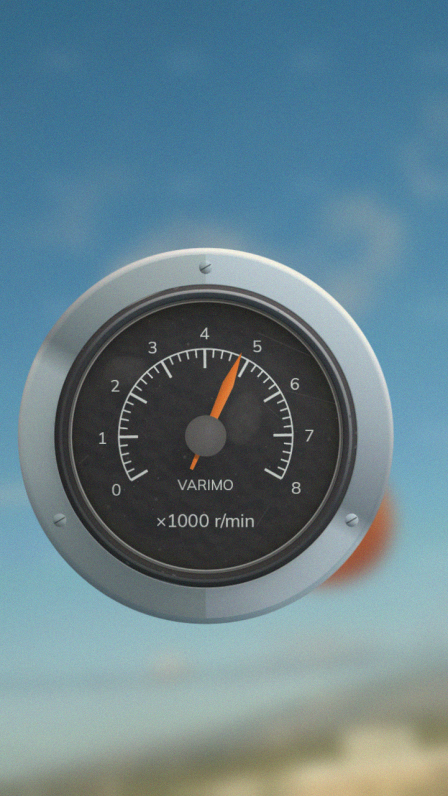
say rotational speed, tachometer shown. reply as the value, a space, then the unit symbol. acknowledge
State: 4800 rpm
